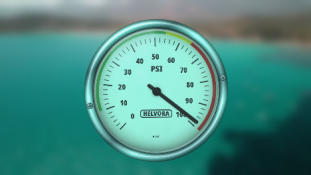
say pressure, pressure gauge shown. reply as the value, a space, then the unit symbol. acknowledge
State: 98 psi
